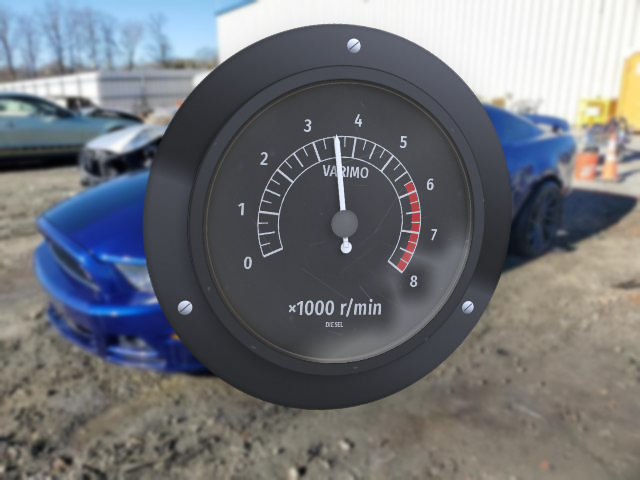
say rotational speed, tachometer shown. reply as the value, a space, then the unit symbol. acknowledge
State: 3500 rpm
